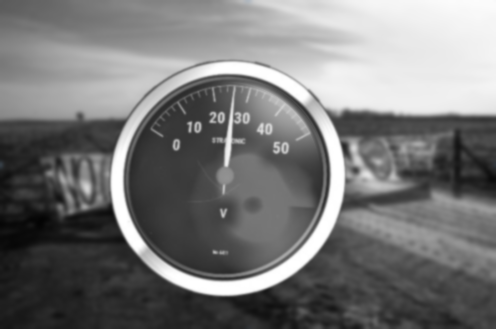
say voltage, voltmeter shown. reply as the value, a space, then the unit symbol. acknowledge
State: 26 V
